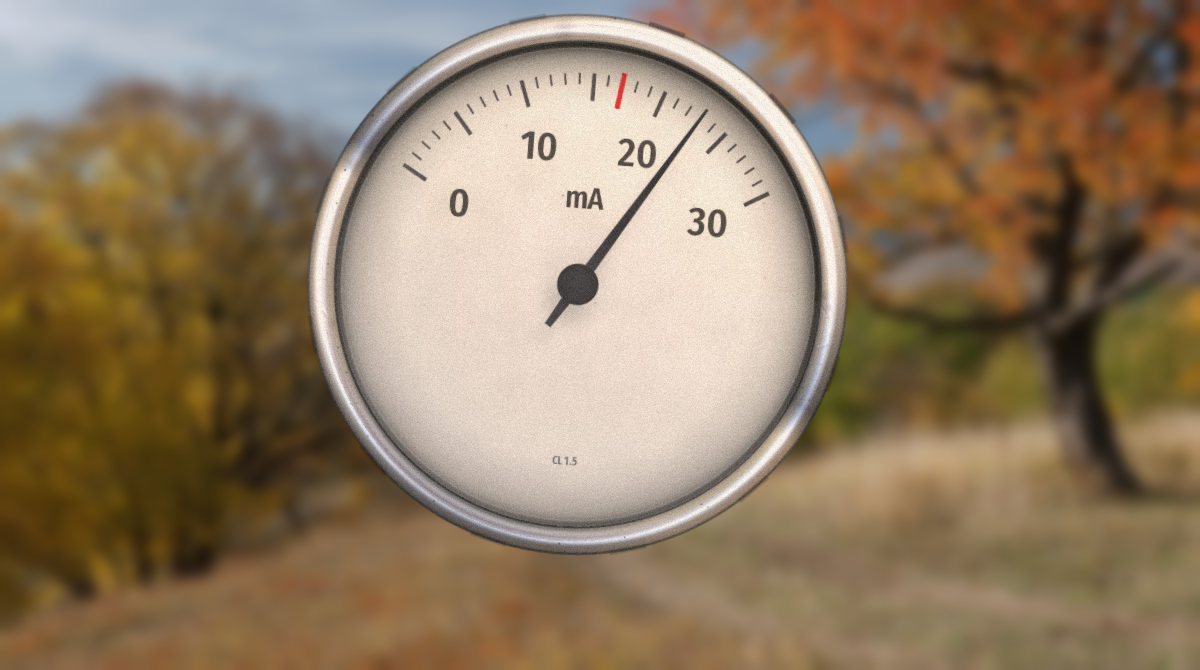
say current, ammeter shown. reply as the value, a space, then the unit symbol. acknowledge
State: 23 mA
